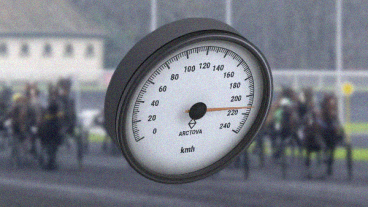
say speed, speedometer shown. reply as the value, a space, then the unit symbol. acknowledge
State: 210 km/h
